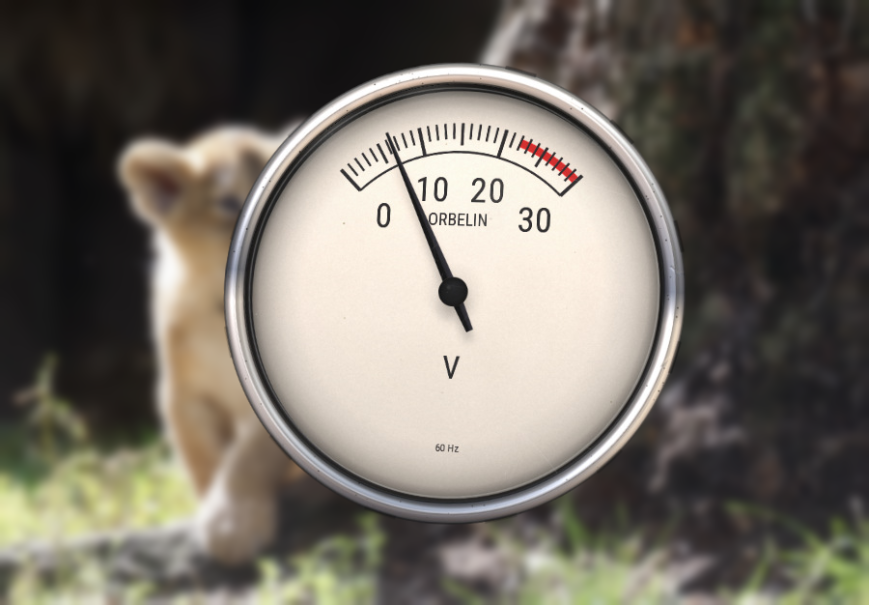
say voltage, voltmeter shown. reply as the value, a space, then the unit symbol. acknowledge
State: 6.5 V
